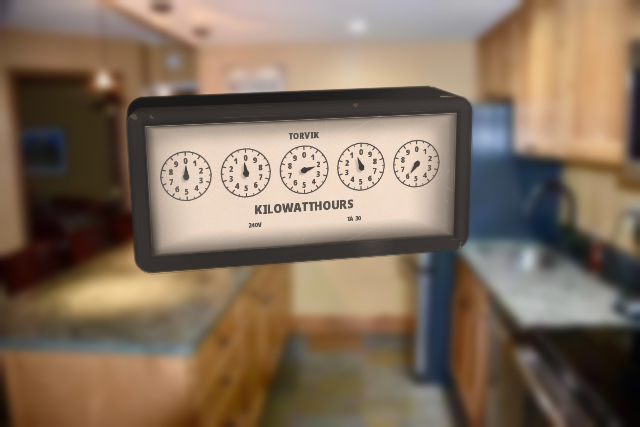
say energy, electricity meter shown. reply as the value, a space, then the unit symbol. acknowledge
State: 206 kWh
